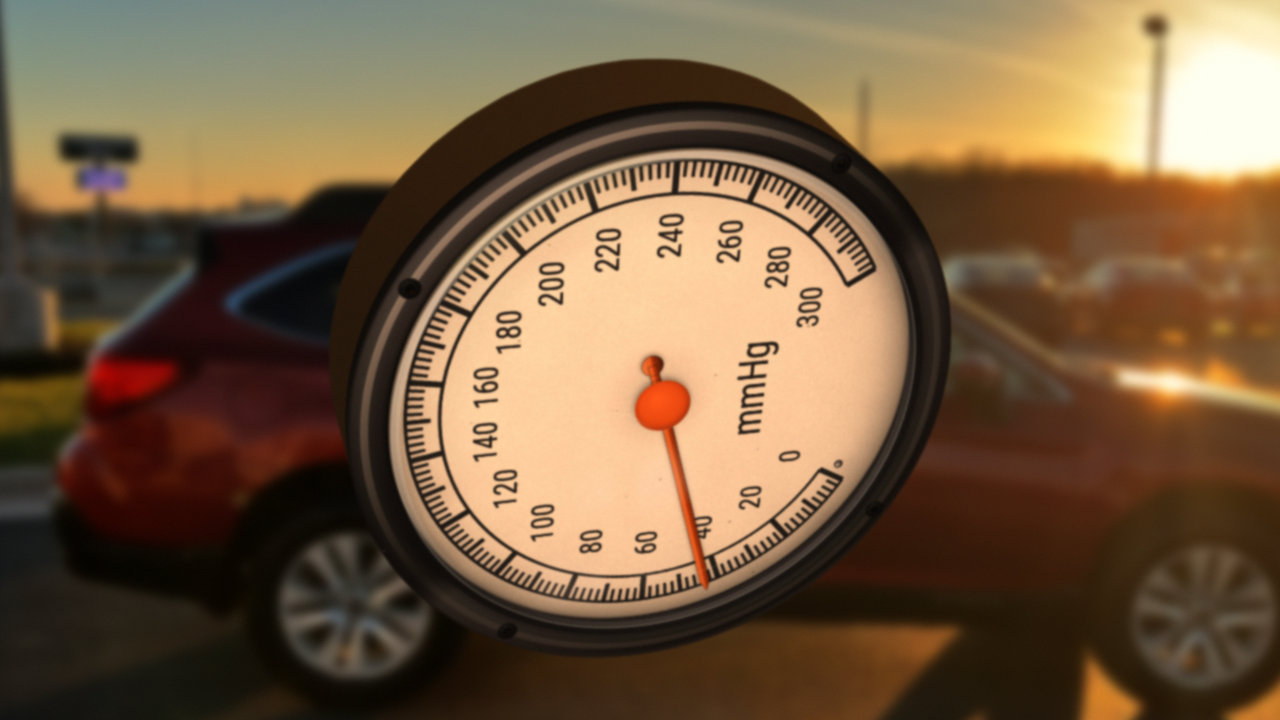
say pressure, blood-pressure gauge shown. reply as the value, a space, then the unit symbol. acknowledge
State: 44 mmHg
